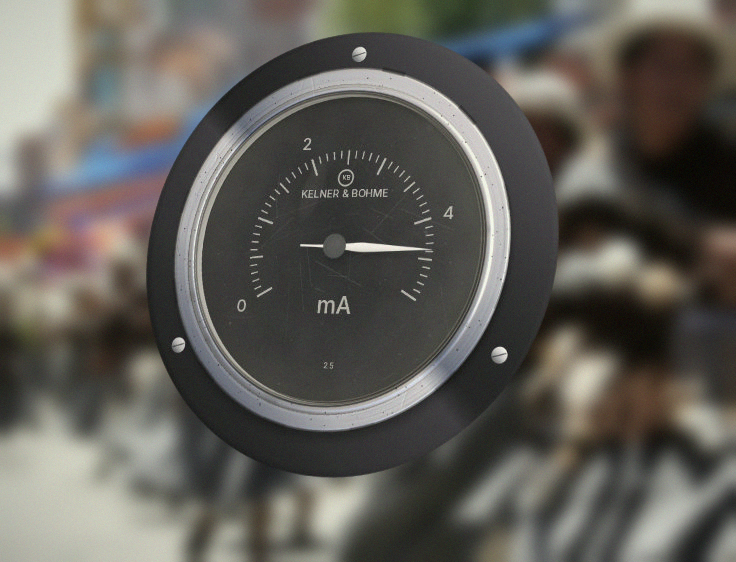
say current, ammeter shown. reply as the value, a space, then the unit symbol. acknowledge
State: 4.4 mA
